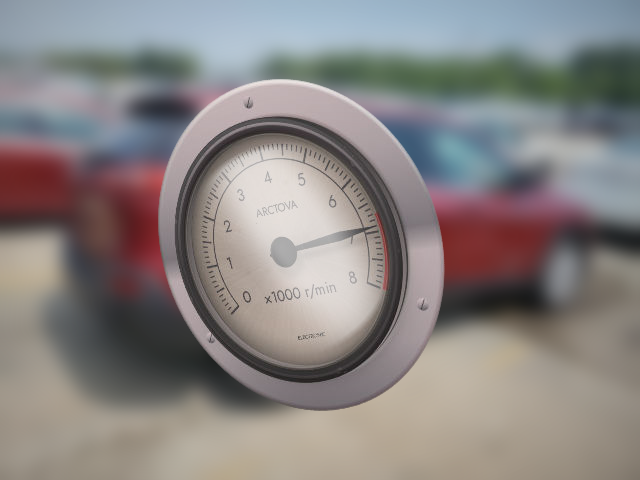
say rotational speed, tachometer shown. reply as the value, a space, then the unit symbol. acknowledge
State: 6900 rpm
